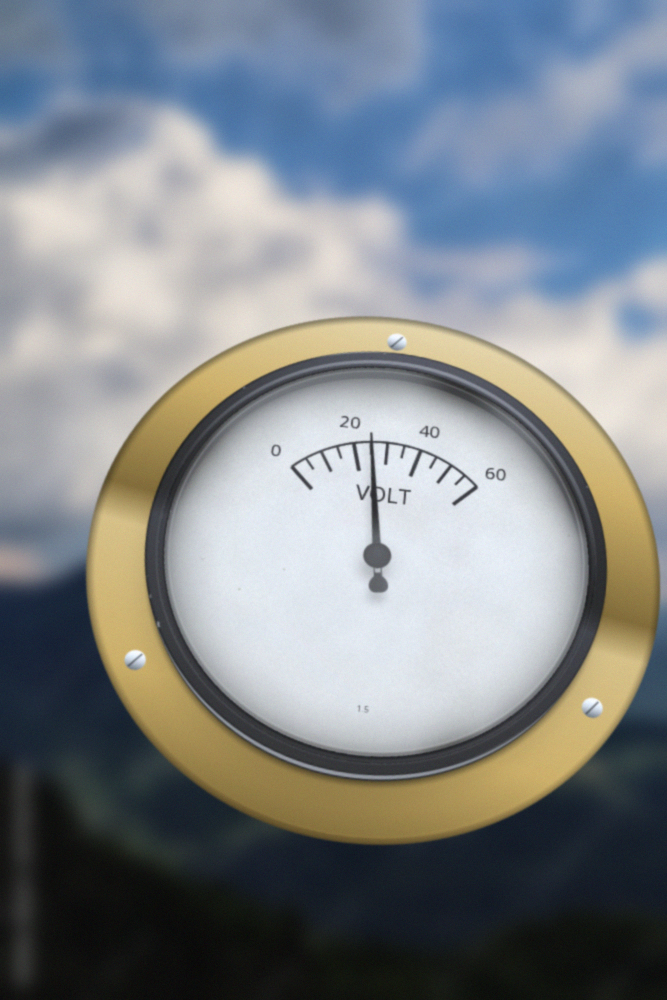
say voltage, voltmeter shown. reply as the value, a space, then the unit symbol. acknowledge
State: 25 V
